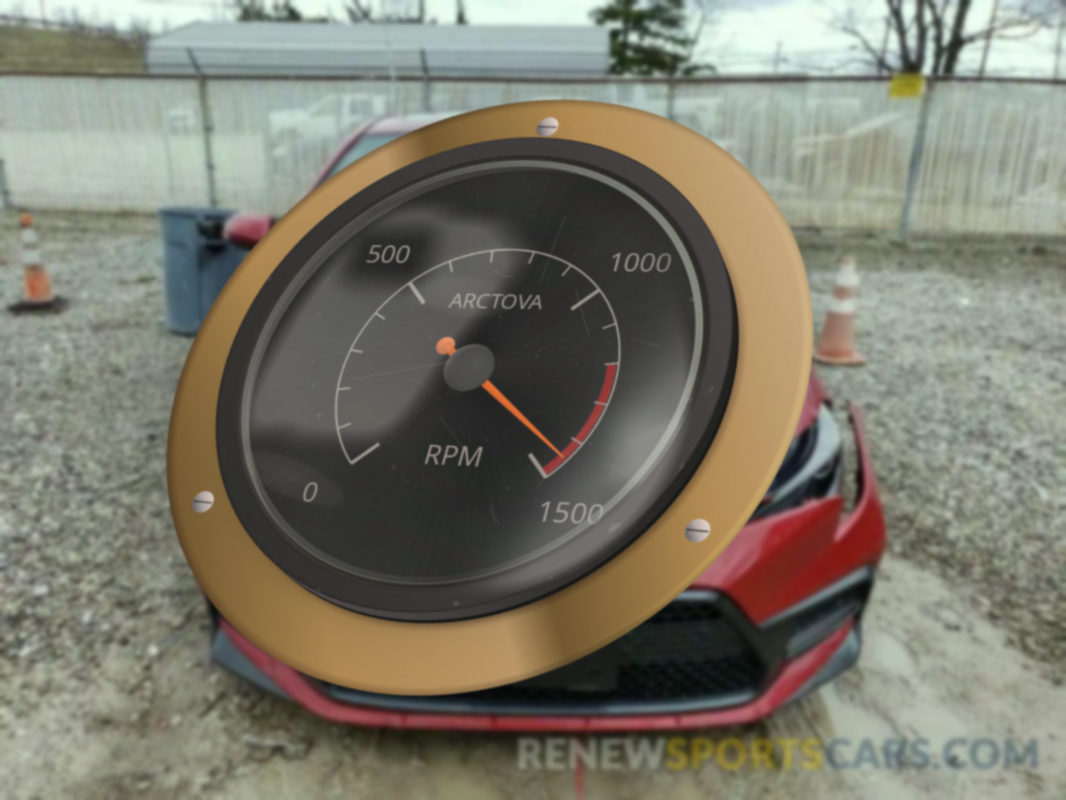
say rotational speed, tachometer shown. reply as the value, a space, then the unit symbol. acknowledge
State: 1450 rpm
